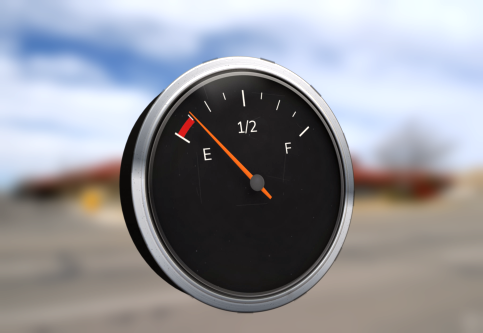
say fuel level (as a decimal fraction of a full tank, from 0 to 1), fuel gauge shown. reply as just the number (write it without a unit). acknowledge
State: 0.125
